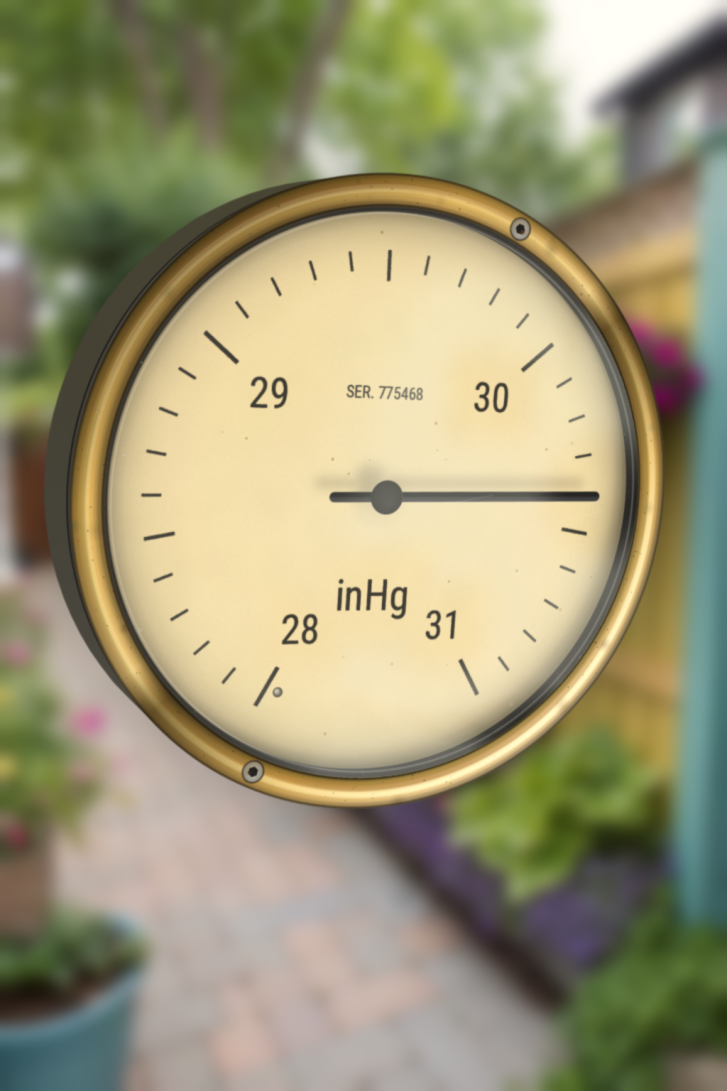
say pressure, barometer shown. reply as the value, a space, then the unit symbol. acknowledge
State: 30.4 inHg
